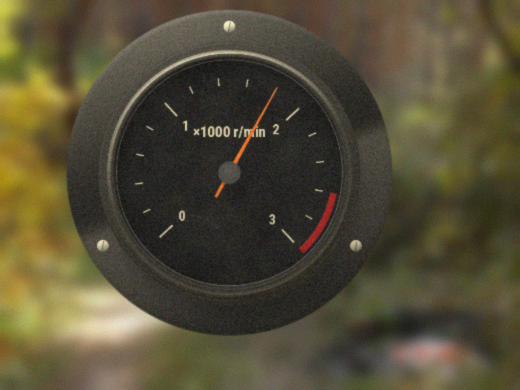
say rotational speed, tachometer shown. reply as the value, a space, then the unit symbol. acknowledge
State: 1800 rpm
